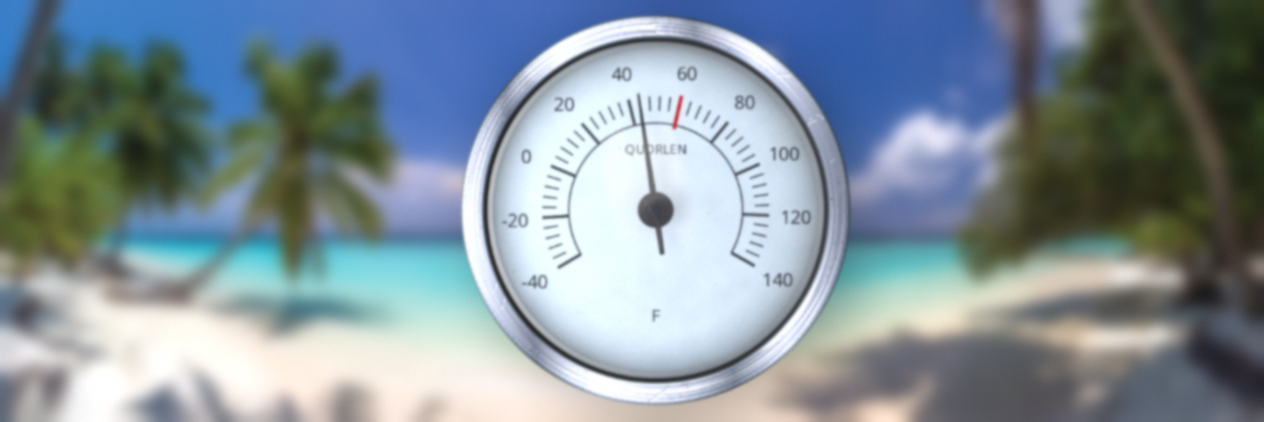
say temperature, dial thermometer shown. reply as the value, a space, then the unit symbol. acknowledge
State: 44 °F
